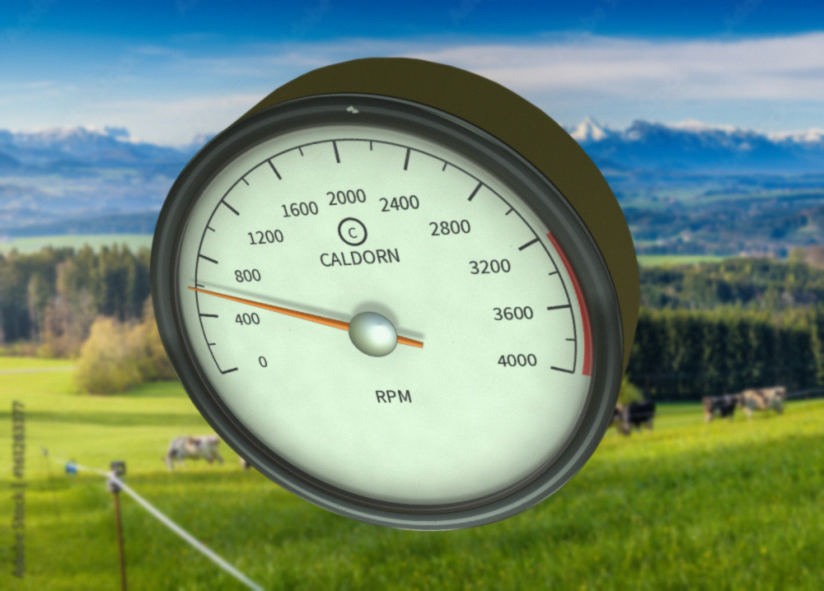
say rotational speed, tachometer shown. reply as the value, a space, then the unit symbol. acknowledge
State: 600 rpm
